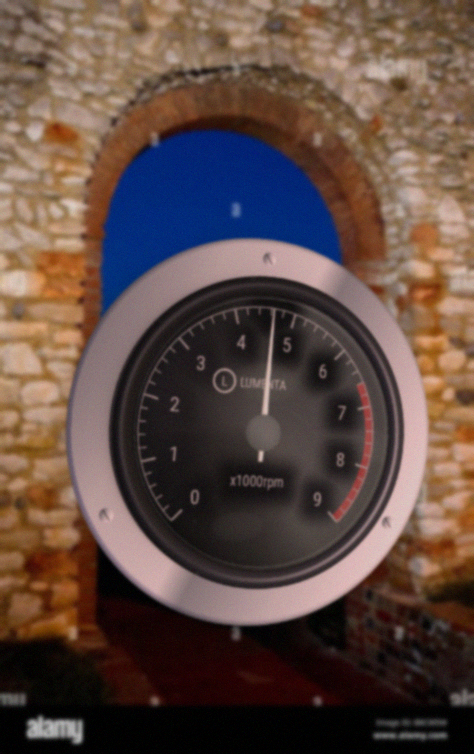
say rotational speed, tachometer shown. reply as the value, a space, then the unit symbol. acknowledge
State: 4600 rpm
